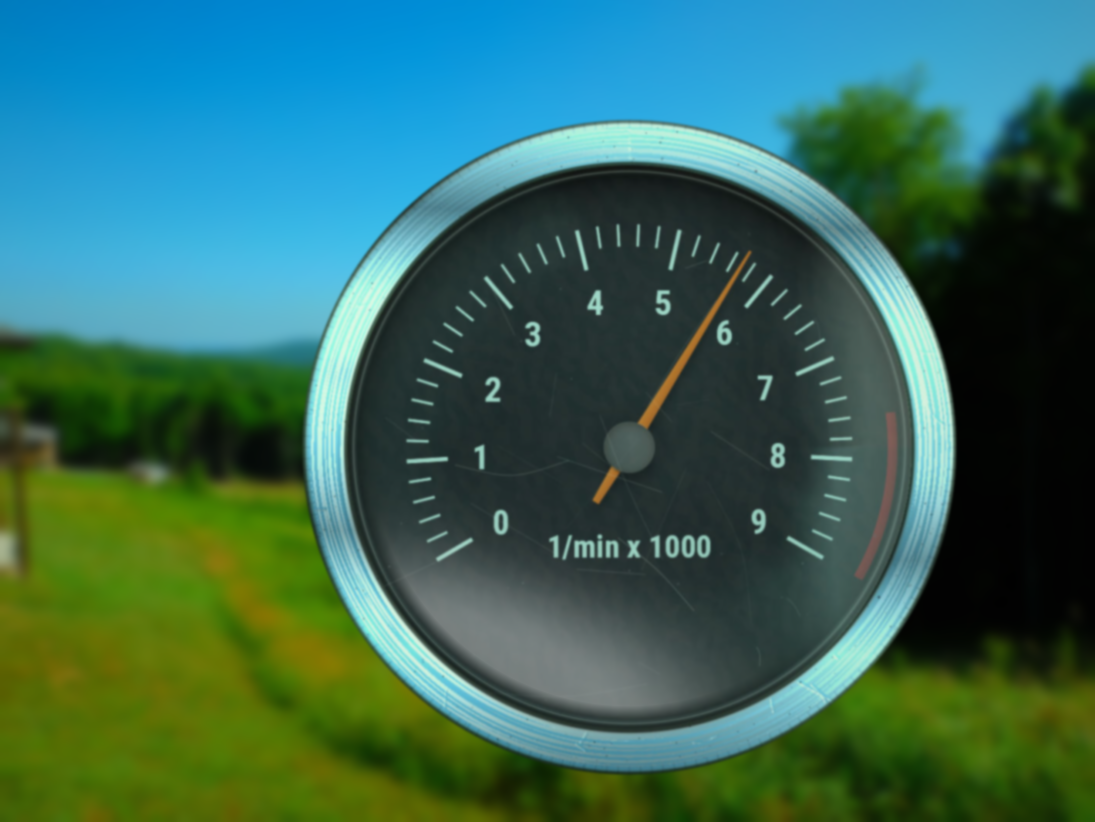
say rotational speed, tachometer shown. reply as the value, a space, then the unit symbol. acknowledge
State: 5700 rpm
